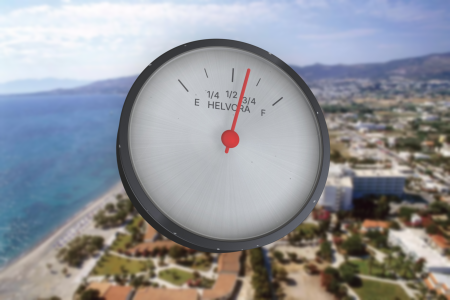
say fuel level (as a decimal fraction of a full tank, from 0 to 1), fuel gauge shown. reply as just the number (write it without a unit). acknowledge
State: 0.625
